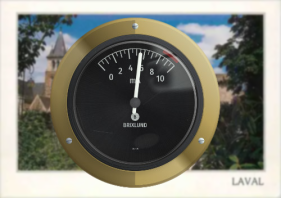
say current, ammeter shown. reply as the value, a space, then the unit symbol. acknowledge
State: 5.5 mA
